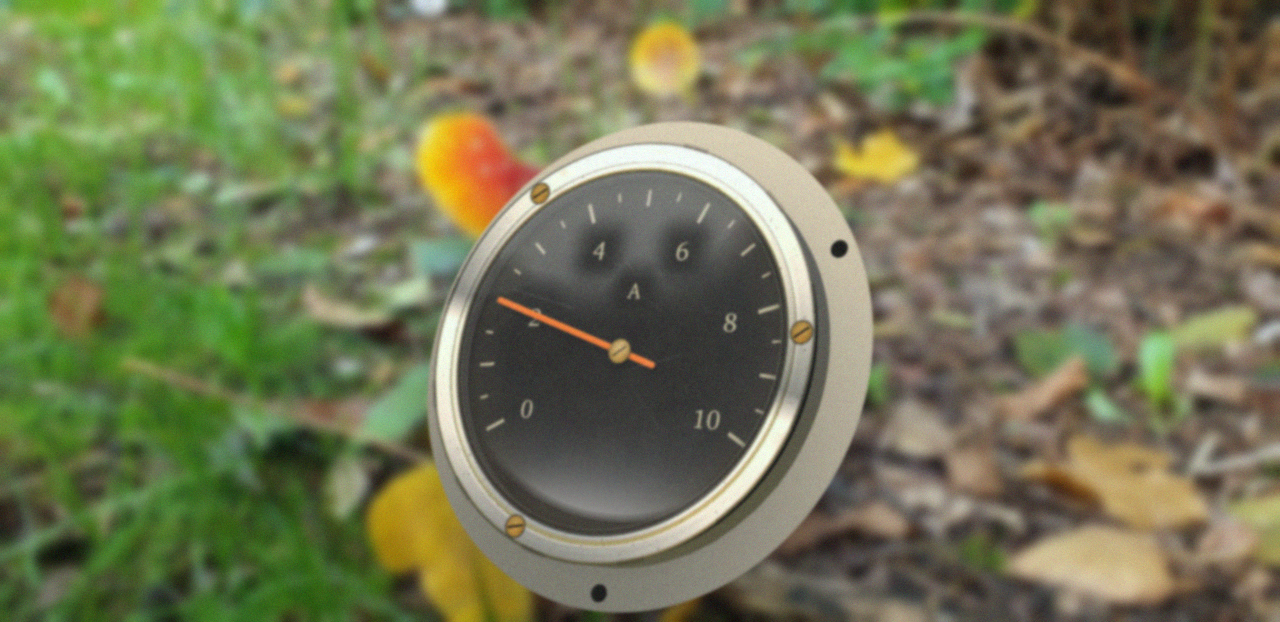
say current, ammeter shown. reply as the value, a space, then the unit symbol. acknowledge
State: 2 A
